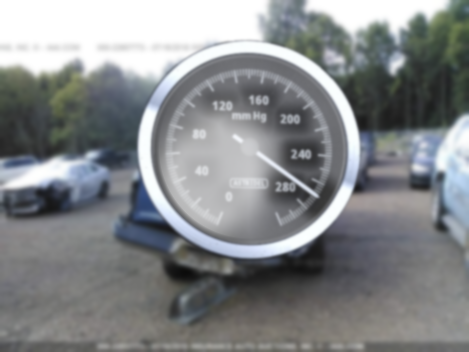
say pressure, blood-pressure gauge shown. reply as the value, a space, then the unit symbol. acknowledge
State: 270 mmHg
